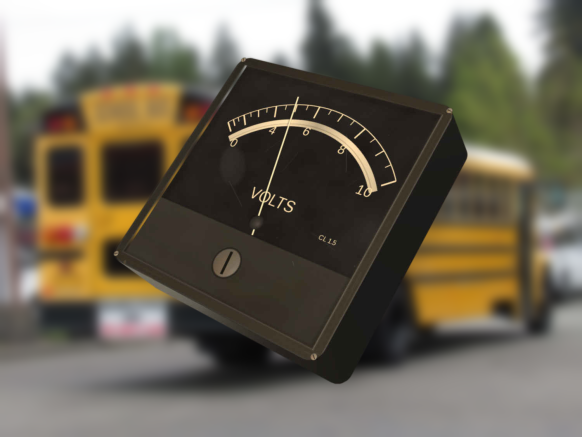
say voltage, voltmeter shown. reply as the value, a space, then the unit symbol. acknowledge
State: 5 V
